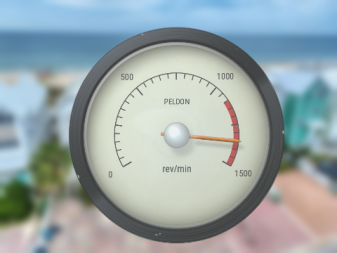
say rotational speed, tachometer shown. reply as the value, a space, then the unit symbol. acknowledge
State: 1350 rpm
